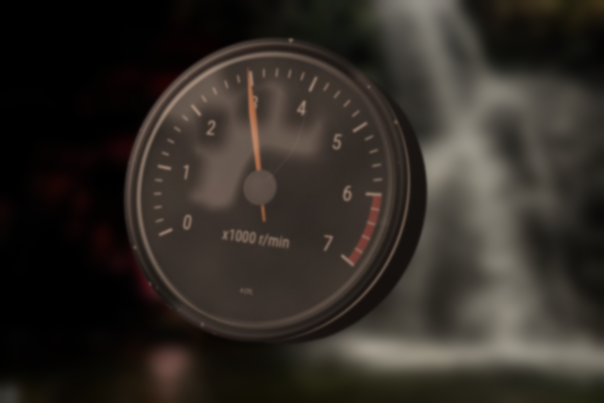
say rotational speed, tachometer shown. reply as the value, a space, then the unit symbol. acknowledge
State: 3000 rpm
